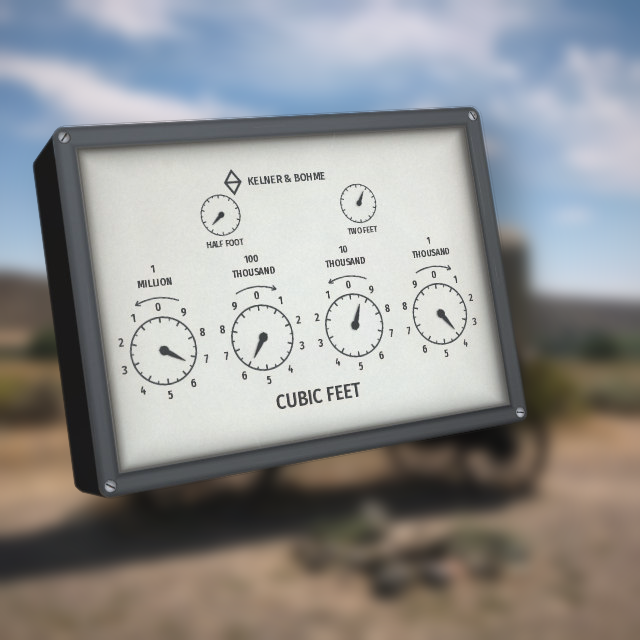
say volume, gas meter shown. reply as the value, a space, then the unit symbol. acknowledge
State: 659400 ft³
